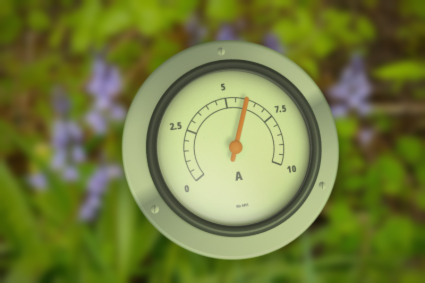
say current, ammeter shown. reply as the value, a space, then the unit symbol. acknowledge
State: 6 A
